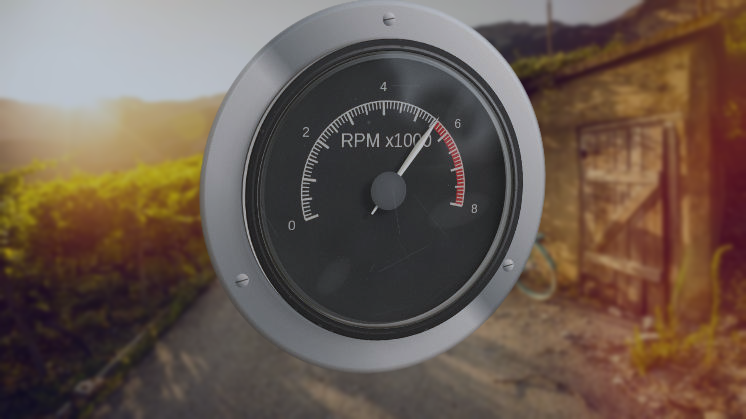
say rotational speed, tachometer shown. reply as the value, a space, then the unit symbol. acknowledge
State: 5500 rpm
